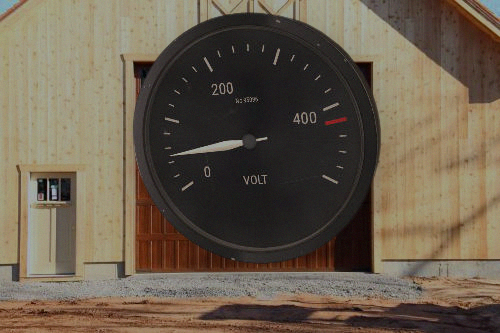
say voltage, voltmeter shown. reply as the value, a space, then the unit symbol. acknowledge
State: 50 V
